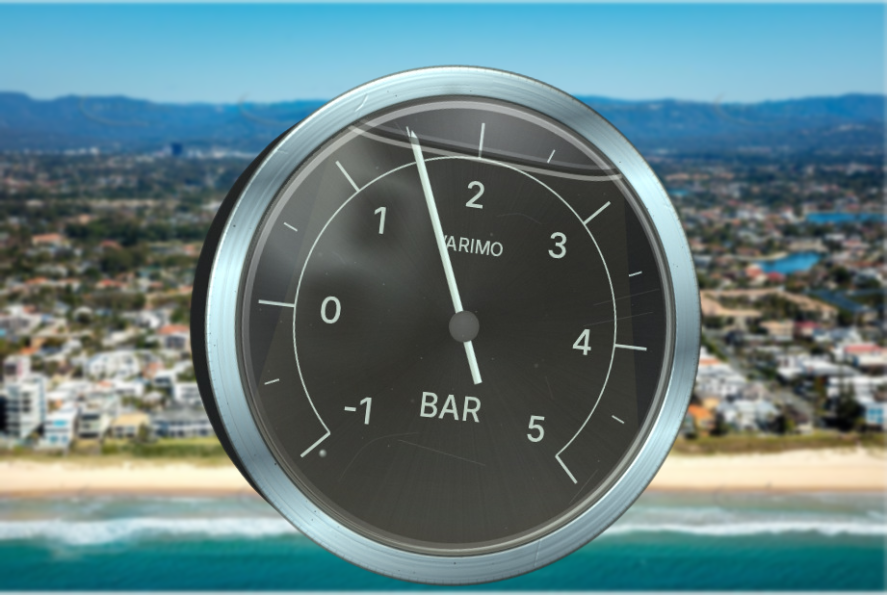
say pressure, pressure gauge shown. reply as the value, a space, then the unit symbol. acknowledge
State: 1.5 bar
